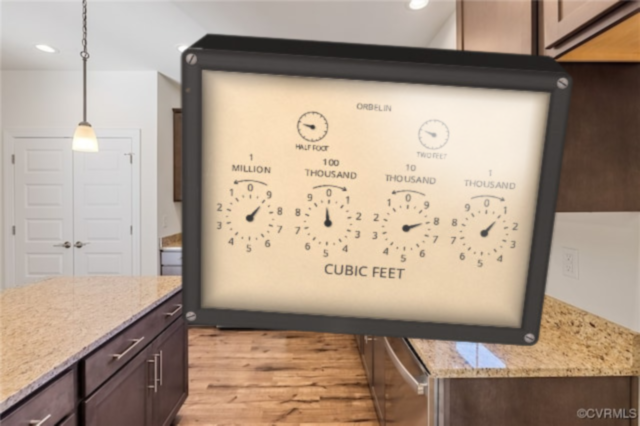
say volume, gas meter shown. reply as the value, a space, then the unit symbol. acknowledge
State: 898100 ft³
